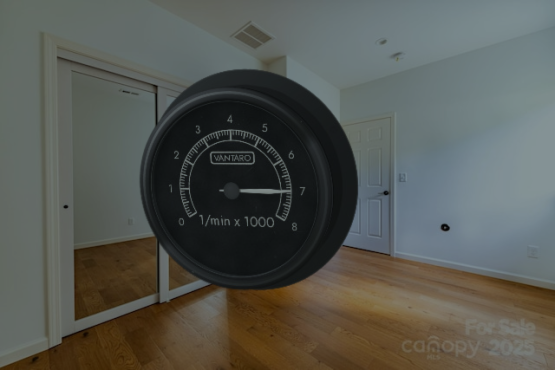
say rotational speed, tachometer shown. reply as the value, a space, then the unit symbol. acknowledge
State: 7000 rpm
